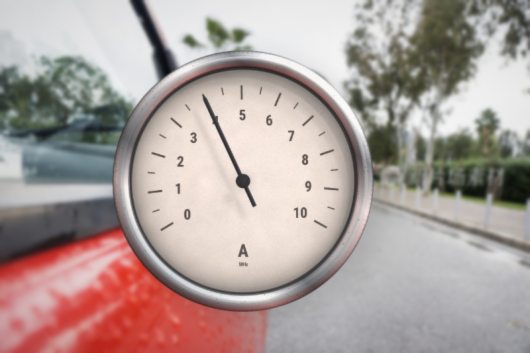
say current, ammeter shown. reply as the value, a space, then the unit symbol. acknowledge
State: 4 A
